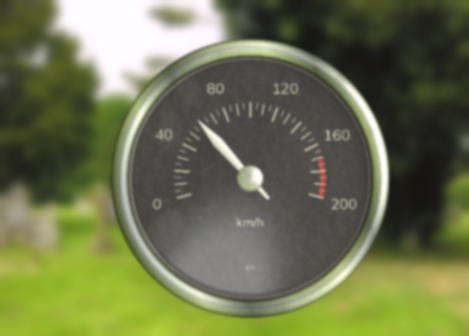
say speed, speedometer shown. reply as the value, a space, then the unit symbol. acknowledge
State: 60 km/h
